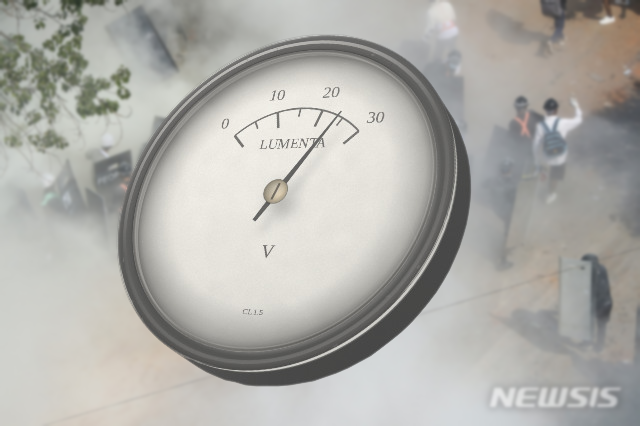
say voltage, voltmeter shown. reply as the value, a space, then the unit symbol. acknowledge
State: 25 V
